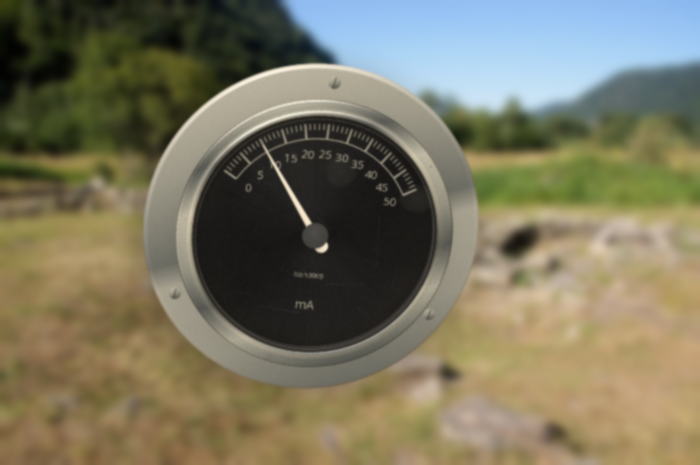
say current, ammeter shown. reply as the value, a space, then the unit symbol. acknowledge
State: 10 mA
